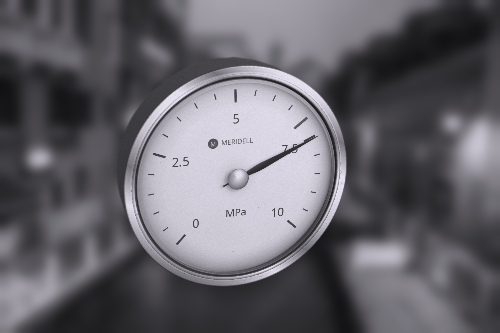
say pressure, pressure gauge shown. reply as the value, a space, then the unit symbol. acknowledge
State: 7.5 MPa
